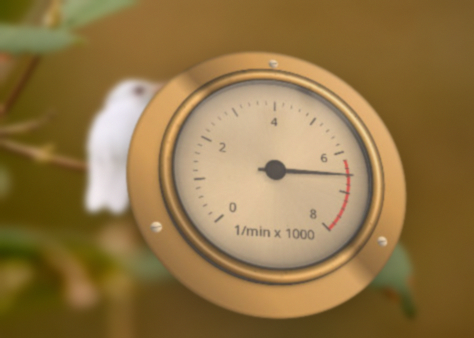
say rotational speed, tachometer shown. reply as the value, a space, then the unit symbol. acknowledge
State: 6600 rpm
